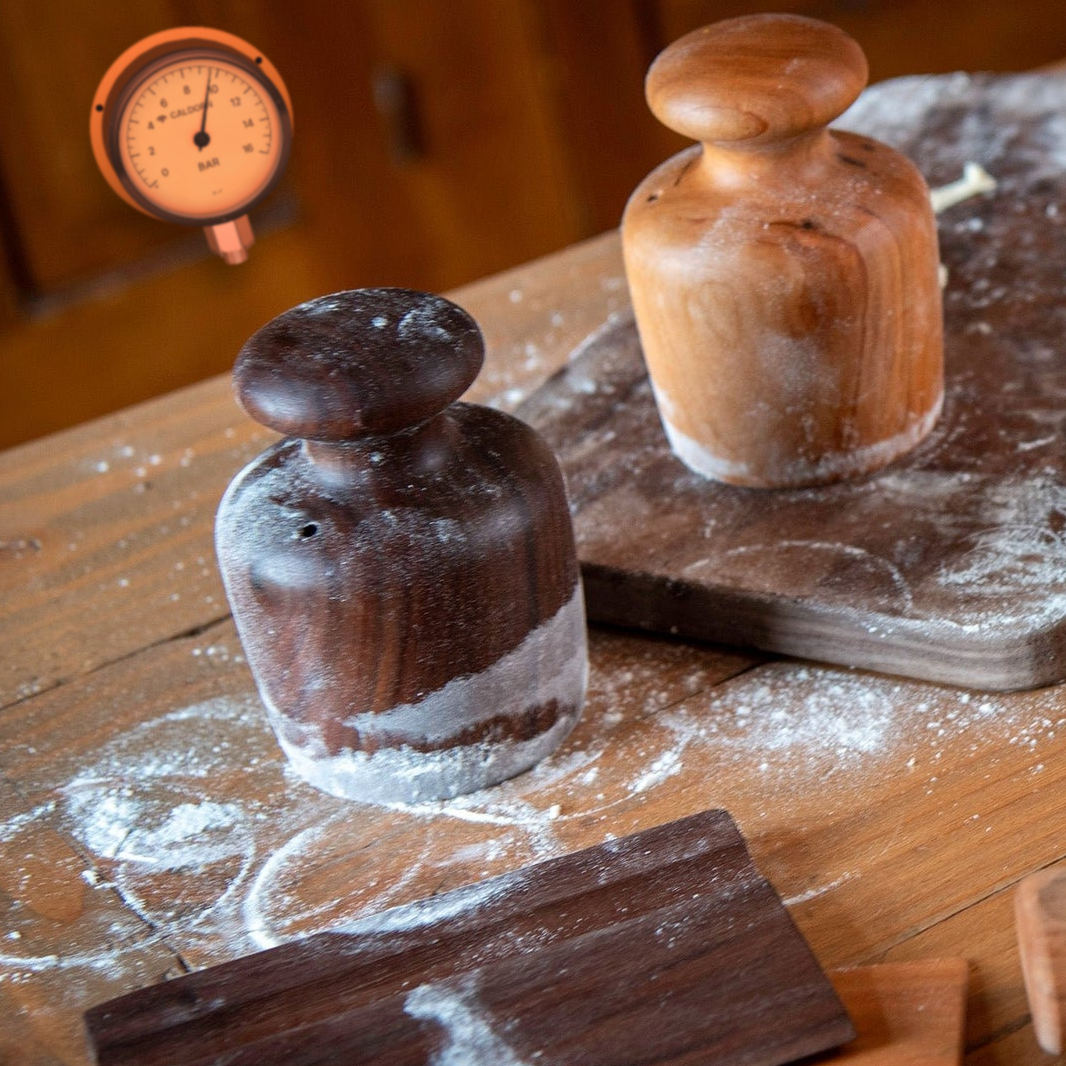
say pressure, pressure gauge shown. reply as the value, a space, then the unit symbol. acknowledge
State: 9.5 bar
